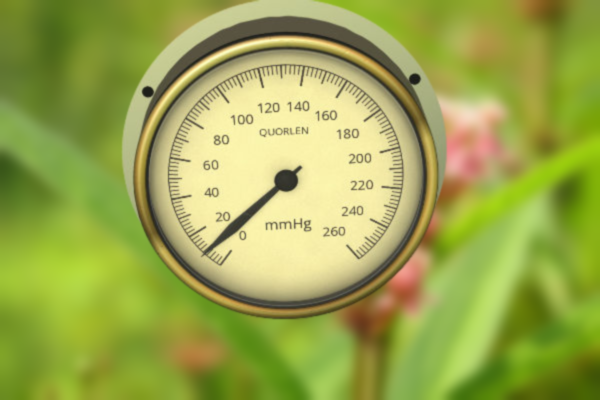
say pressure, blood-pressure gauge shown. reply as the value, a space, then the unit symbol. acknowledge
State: 10 mmHg
